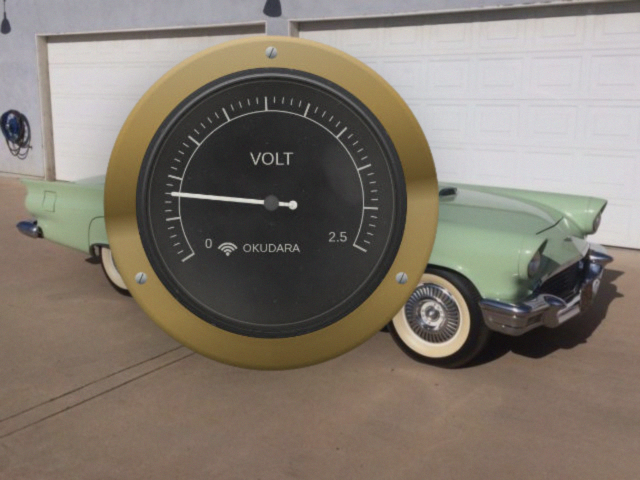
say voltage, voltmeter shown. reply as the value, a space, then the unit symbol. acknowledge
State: 0.4 V
